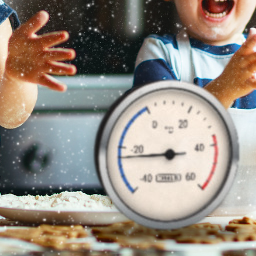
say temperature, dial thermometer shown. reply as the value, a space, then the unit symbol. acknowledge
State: -24 °C
